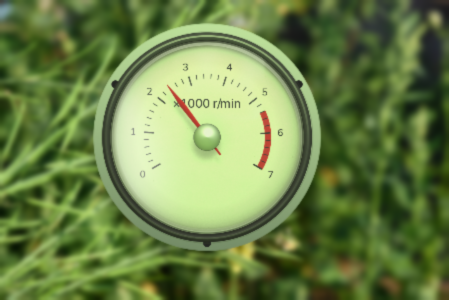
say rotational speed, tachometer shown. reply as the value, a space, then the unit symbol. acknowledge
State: 2400 rpm
